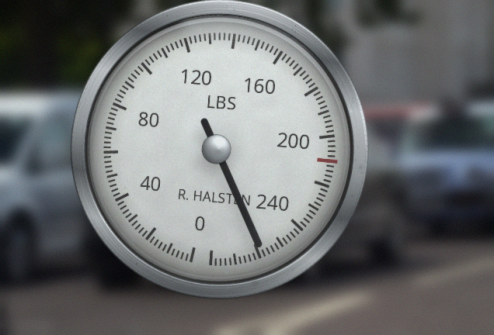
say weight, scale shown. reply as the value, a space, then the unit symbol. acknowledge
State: 258 lb
